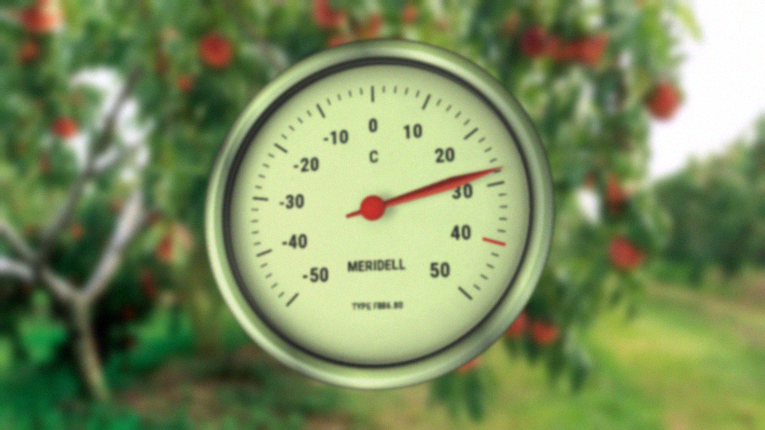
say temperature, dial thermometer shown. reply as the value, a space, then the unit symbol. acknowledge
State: 28 °C
